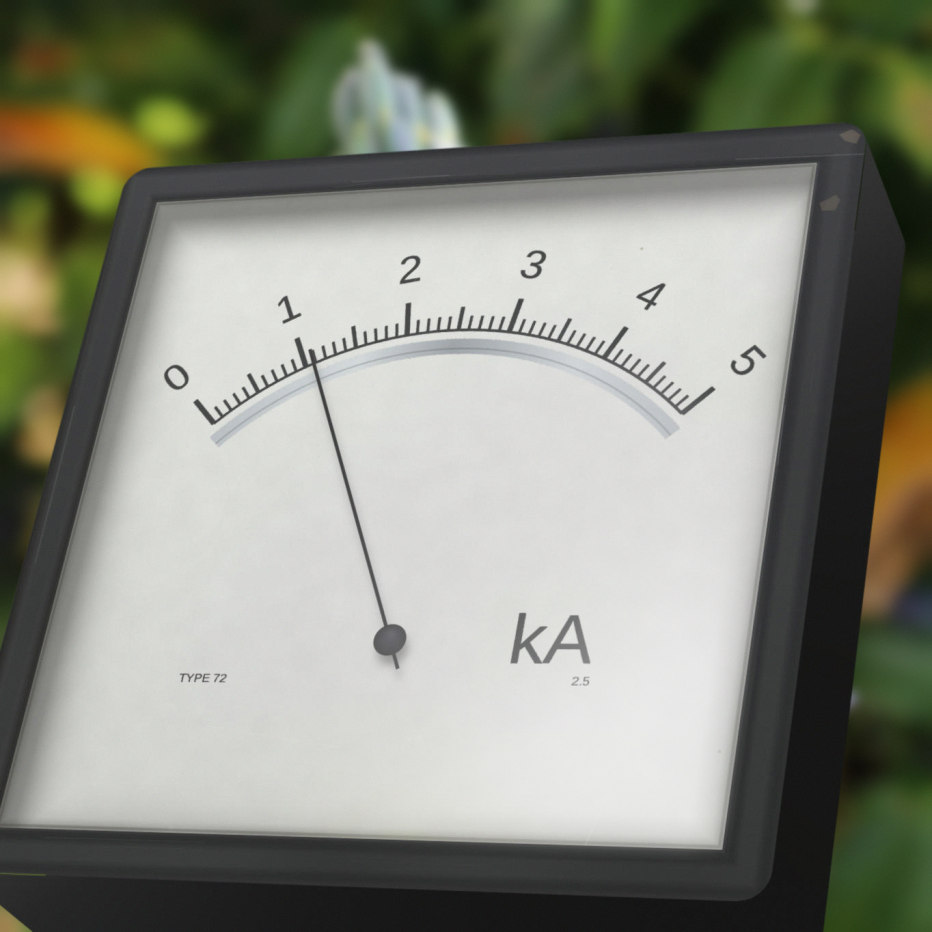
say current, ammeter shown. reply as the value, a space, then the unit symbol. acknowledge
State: 1.1 kA
